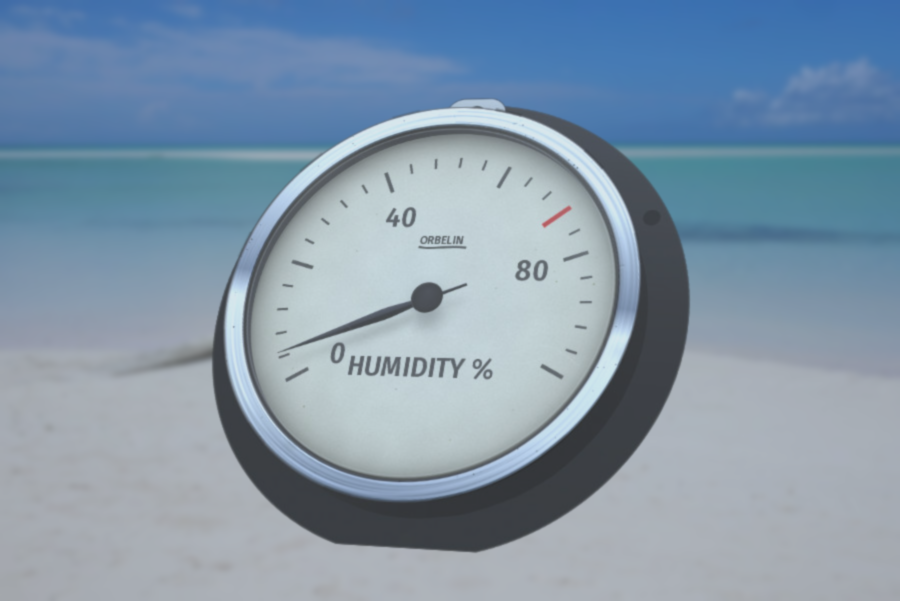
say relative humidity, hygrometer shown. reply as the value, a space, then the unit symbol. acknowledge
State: 4 %
